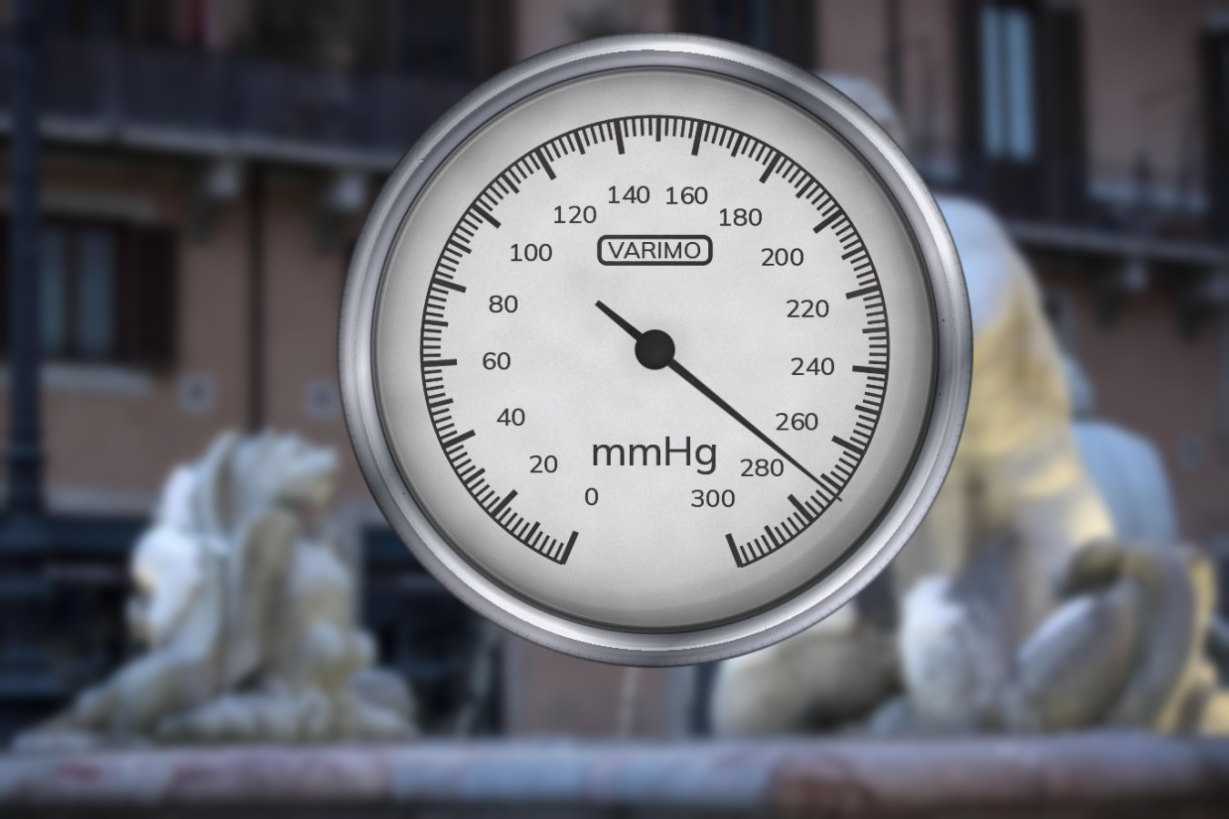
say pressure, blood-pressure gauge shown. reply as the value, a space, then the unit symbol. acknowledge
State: 272 mmHg
